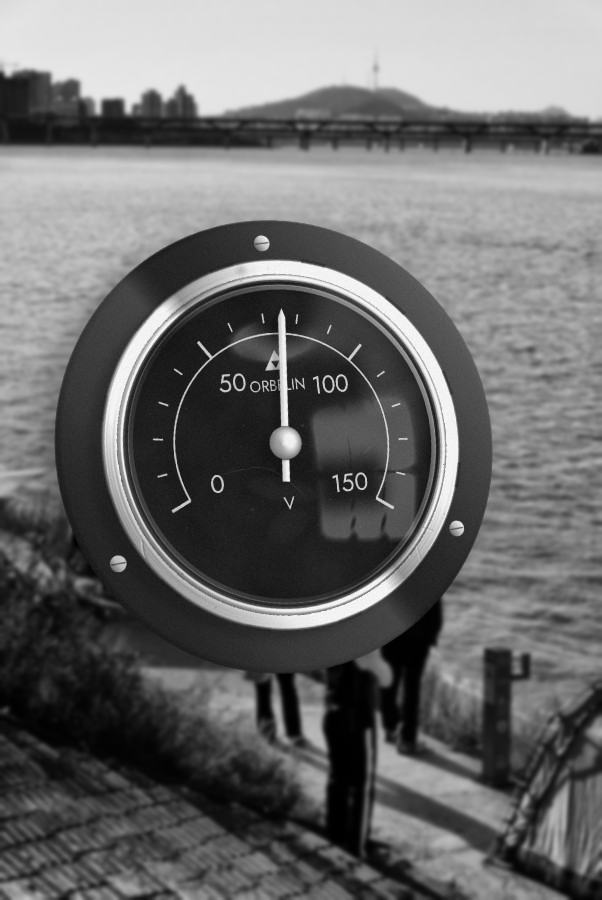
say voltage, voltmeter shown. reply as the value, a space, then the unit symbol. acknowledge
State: 75 V
